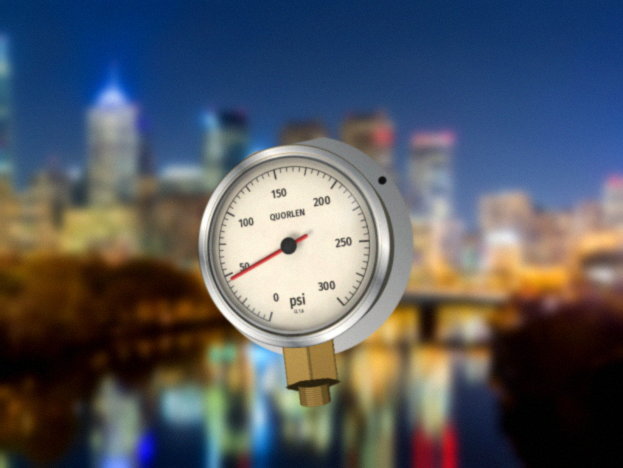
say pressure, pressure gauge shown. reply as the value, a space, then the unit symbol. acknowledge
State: 45 psi
